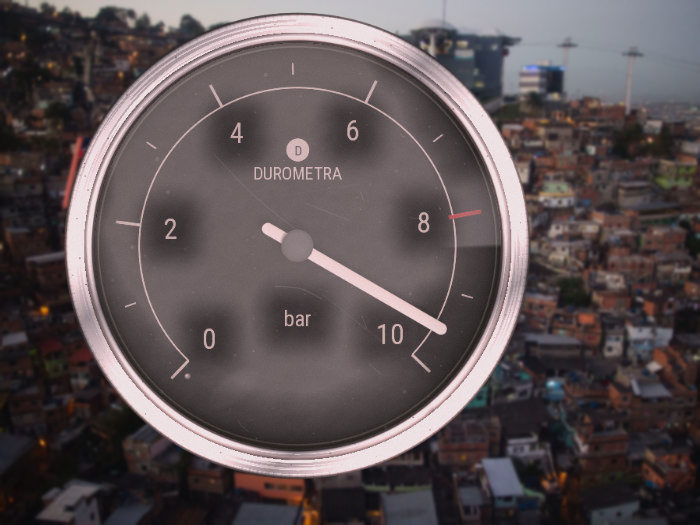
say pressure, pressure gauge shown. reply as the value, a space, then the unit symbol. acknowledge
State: 9.5 bar
